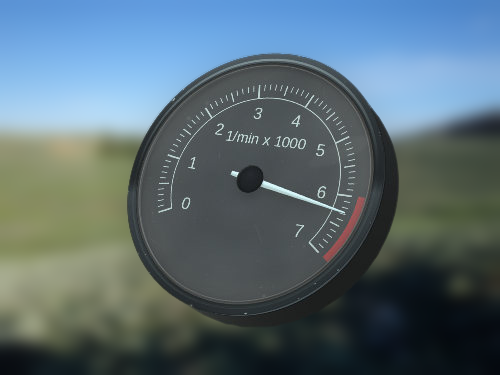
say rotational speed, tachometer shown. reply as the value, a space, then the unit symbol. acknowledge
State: 6300 rpm
